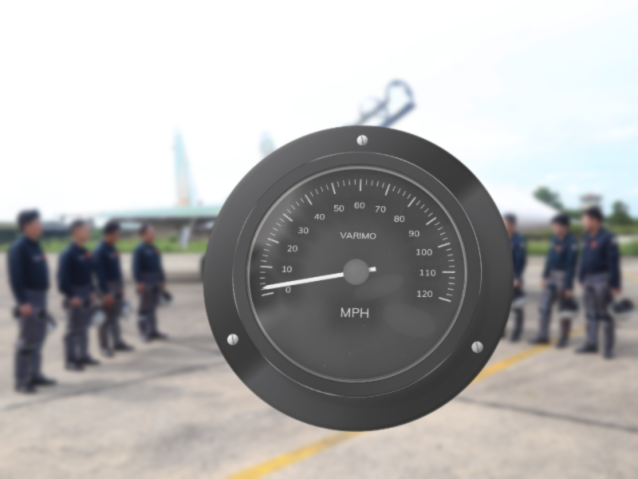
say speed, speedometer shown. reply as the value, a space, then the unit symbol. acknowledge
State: 2 mph
